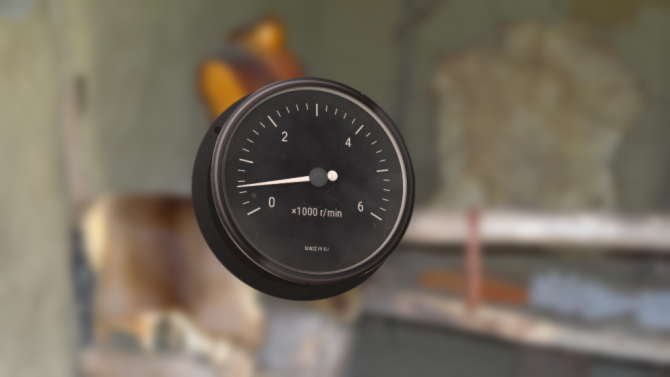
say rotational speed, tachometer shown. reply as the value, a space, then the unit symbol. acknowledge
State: 500 rpm
